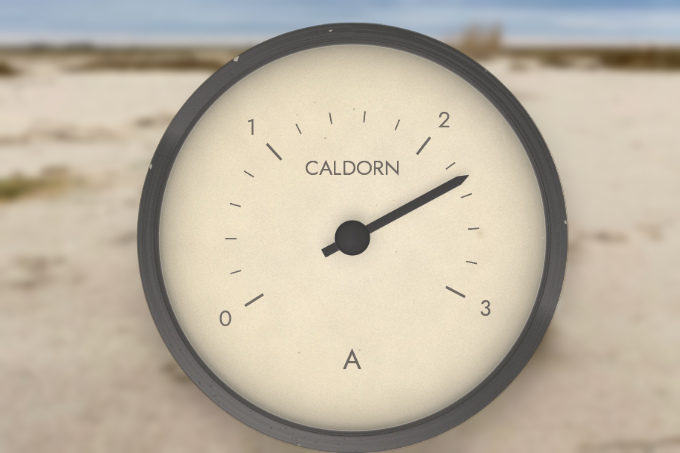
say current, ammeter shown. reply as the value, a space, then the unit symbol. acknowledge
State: 2.3 A
